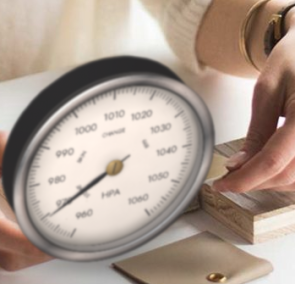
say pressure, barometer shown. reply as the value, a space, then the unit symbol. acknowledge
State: 970 hPa
